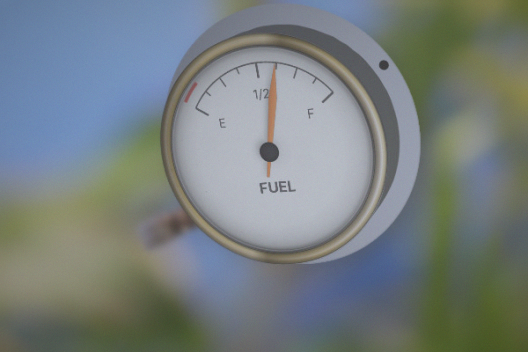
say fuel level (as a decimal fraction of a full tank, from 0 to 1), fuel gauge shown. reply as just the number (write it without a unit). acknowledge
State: 0.625
